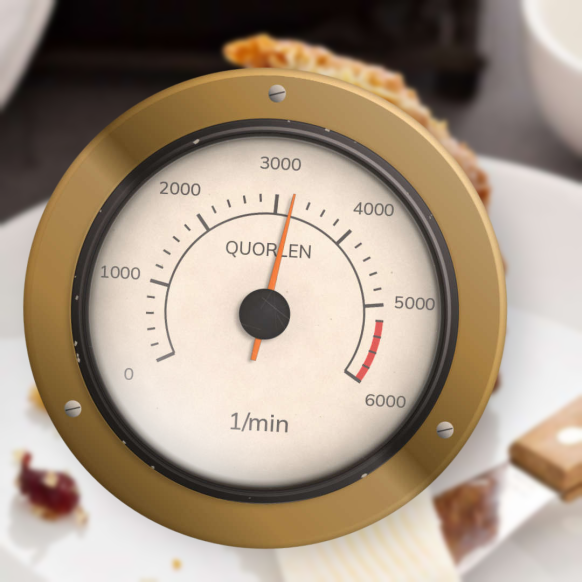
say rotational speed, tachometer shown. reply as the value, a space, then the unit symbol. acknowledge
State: 3200 rpm
